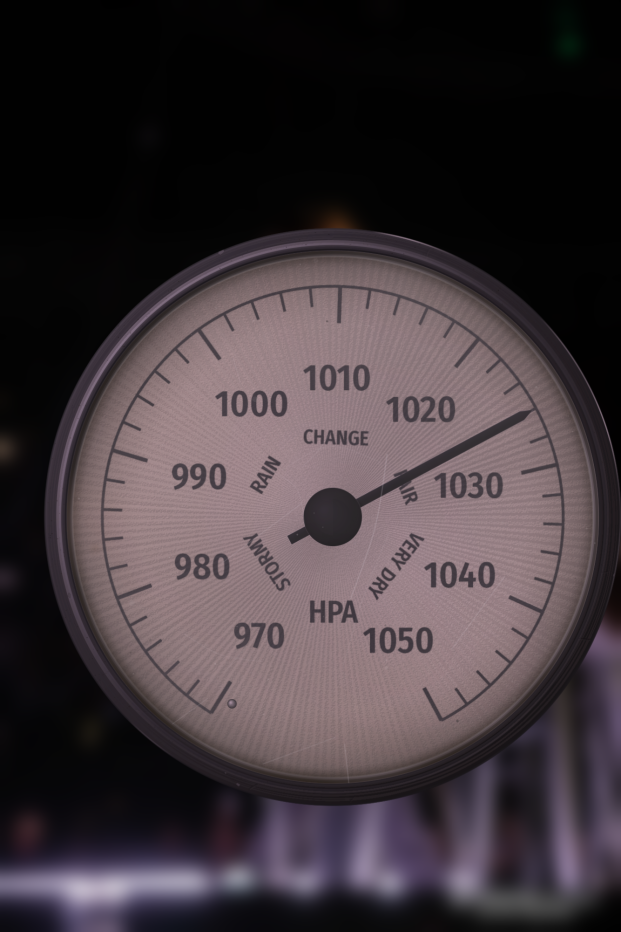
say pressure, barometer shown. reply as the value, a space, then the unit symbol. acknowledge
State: 1026 hPa
